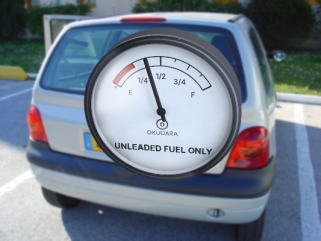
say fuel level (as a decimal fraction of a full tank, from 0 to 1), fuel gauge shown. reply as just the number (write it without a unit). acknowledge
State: 0.375
